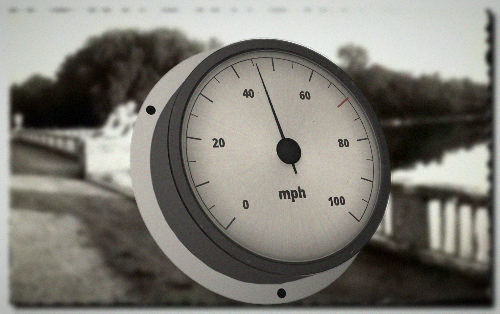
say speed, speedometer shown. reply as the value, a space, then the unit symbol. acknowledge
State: 45 mph
